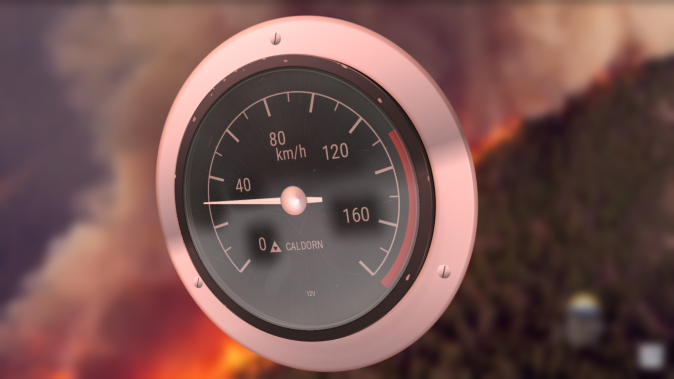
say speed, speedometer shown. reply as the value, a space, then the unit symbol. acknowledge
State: 30 km/h
